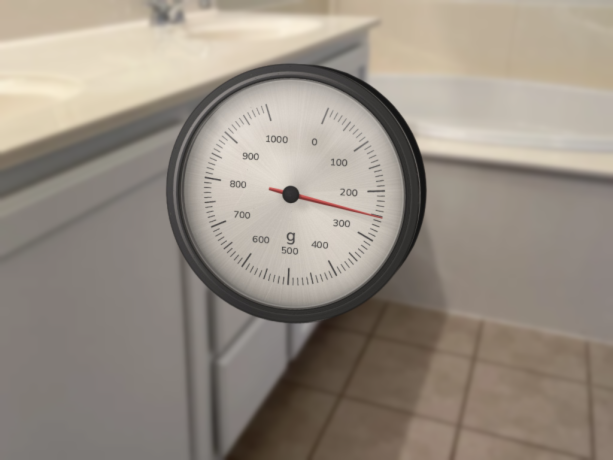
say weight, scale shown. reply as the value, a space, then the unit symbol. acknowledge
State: 250 g
